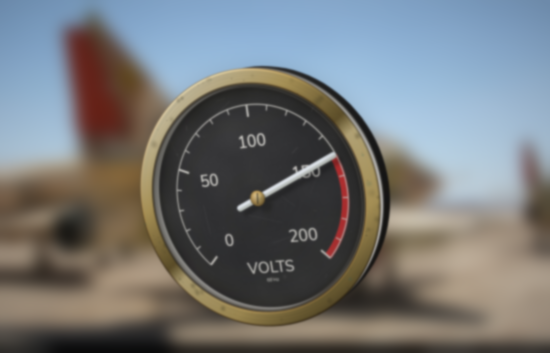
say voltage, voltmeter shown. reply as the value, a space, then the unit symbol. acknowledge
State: 150 V
